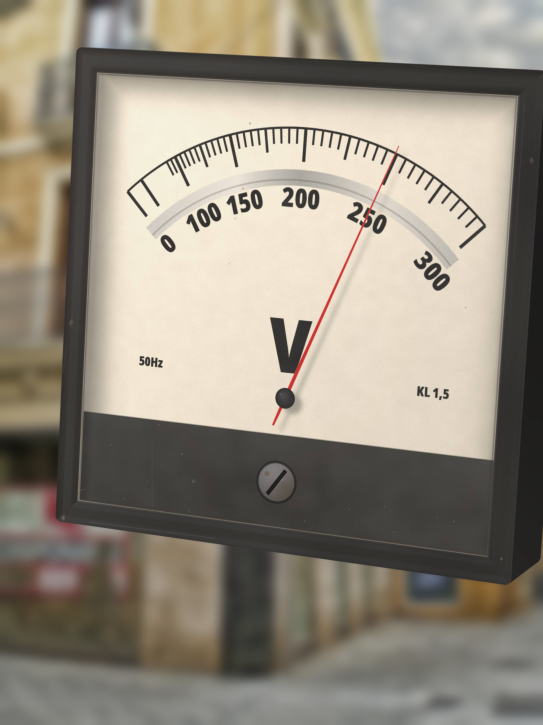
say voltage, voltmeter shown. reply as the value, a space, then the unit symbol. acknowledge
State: 250 V
